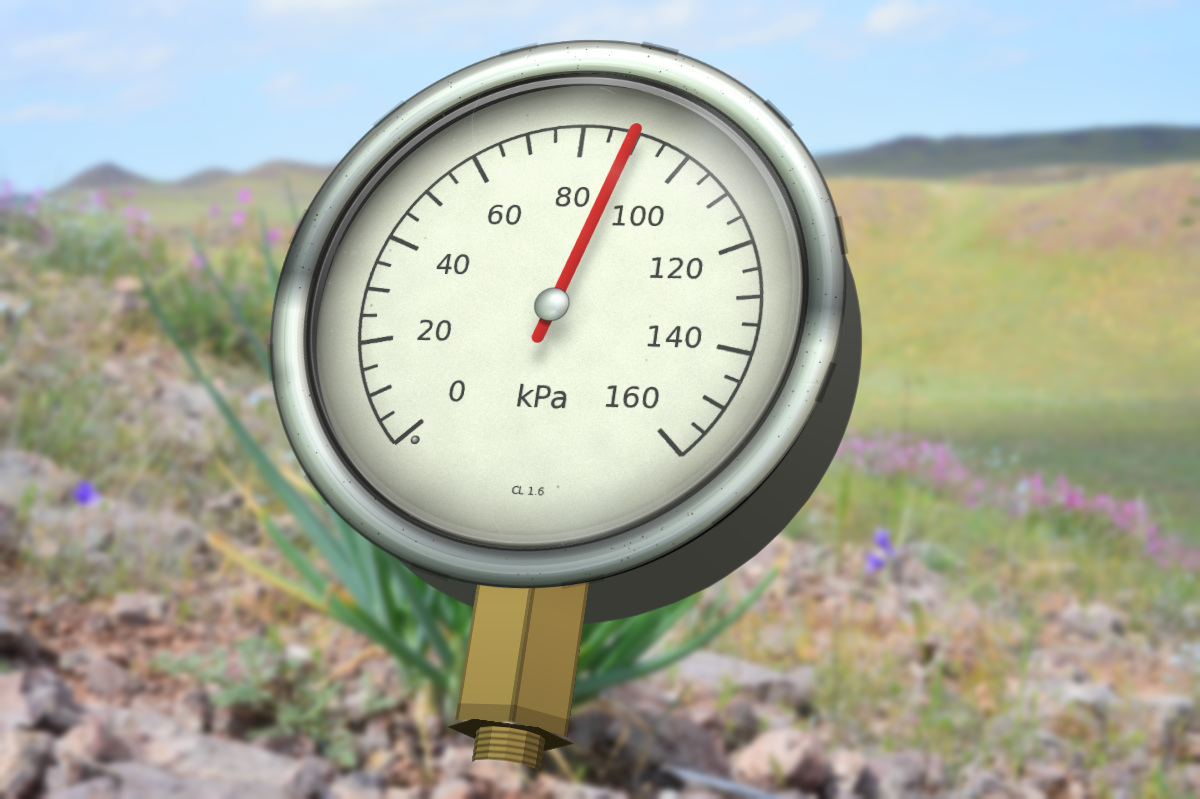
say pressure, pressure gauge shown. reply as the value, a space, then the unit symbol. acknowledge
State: 90 kPa
